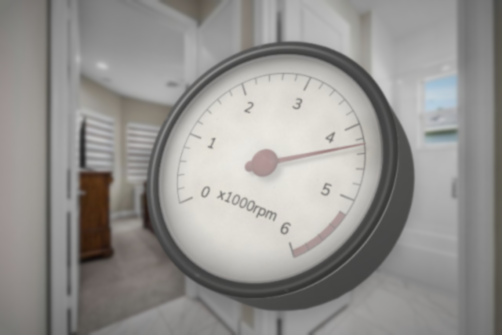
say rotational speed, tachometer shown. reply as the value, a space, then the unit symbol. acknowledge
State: 4300 rpm
